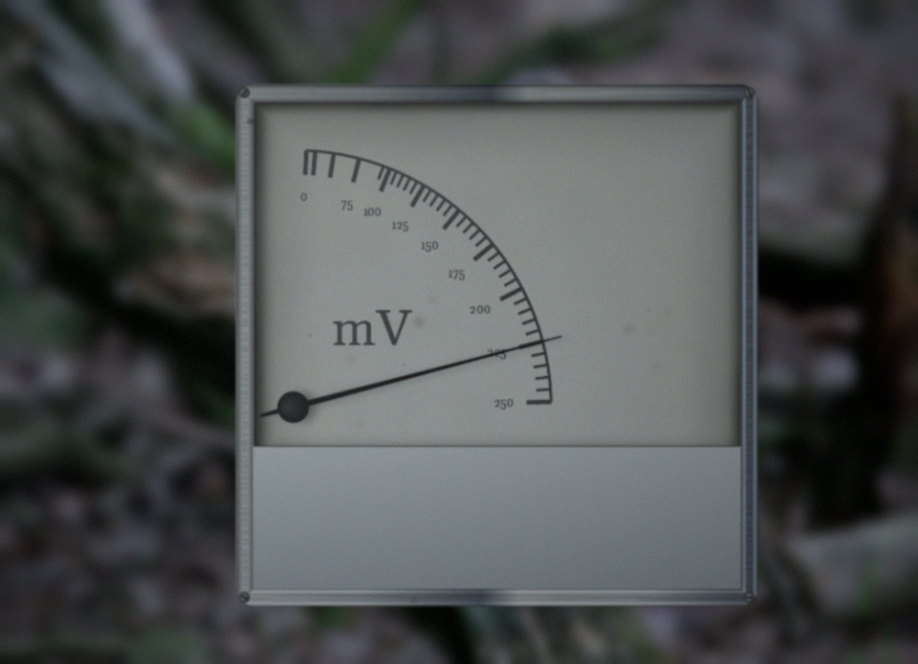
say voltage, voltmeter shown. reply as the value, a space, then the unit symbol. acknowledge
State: 225 mV
